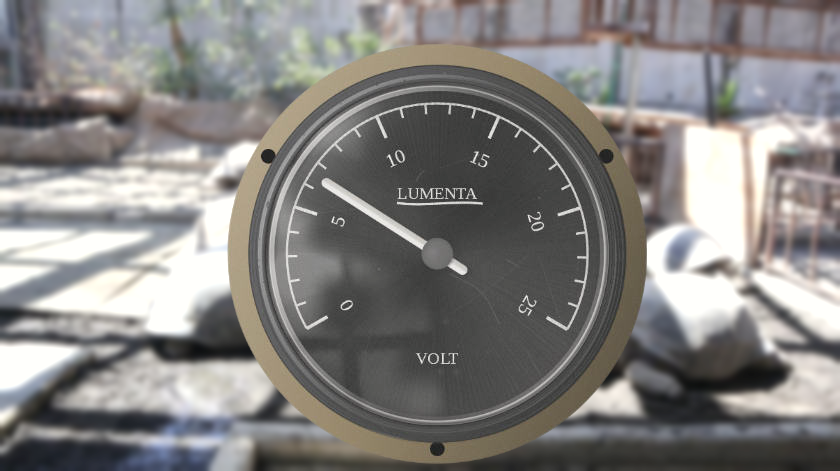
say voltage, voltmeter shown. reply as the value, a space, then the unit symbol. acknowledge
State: 6.5 V
